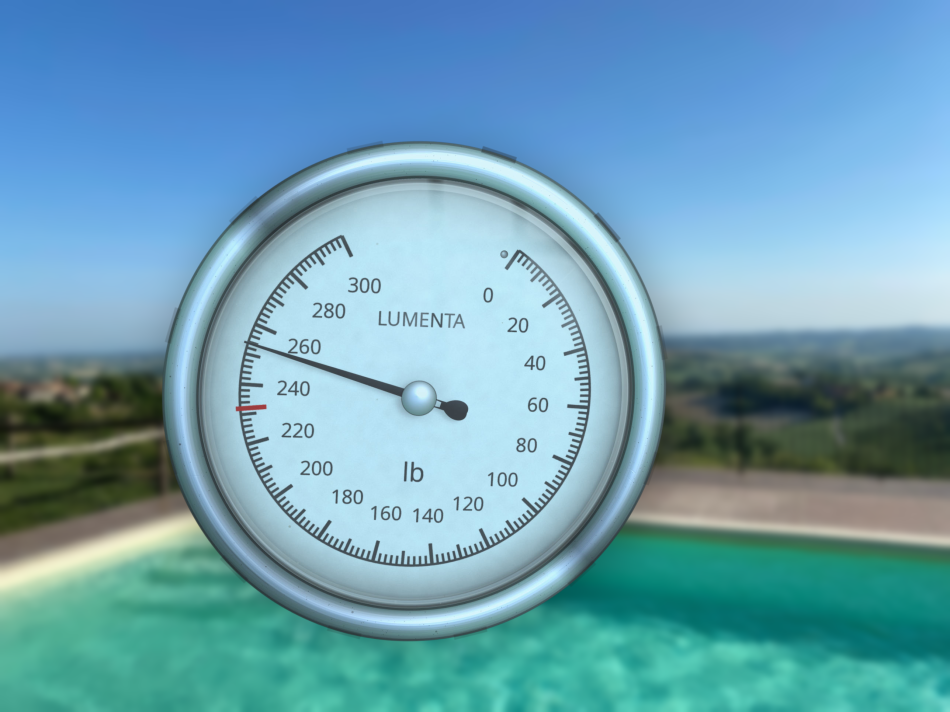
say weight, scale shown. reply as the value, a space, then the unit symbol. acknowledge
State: 254 lb
